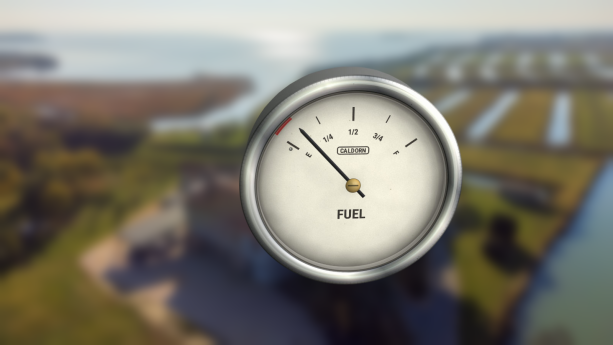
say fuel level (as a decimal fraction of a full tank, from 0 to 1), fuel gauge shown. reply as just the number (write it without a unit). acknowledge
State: 0.125
